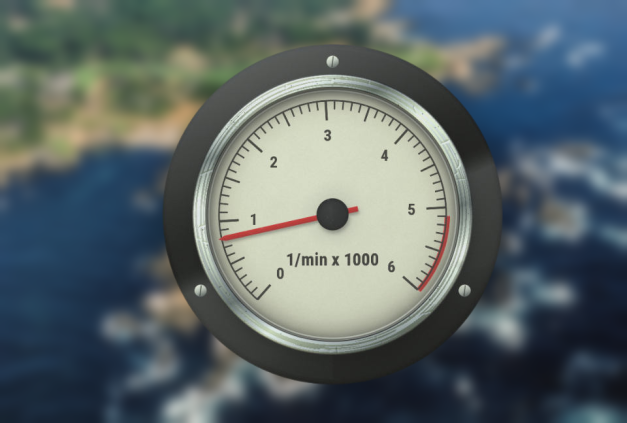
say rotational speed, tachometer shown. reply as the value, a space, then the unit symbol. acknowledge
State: 800 rpm
